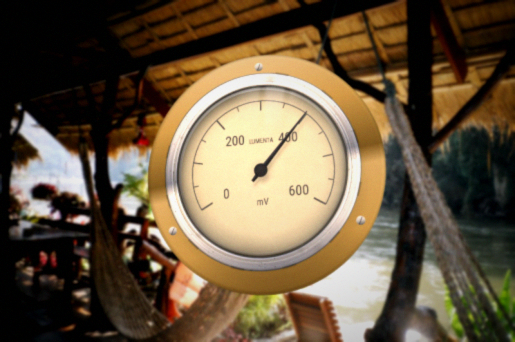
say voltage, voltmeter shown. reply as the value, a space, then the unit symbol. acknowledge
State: 400 mV
